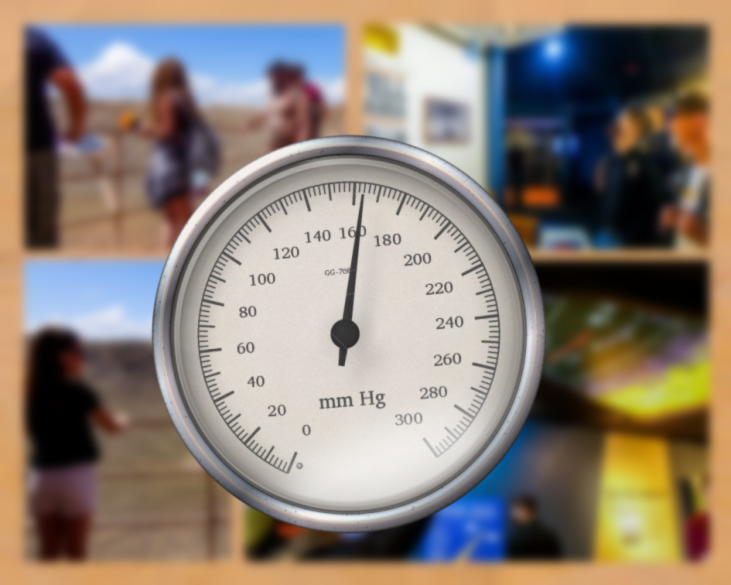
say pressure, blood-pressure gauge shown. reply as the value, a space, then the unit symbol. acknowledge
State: 164 mmHg
